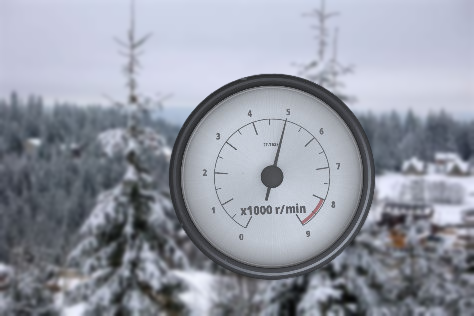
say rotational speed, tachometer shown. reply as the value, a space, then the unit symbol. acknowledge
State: 5000 rpm
